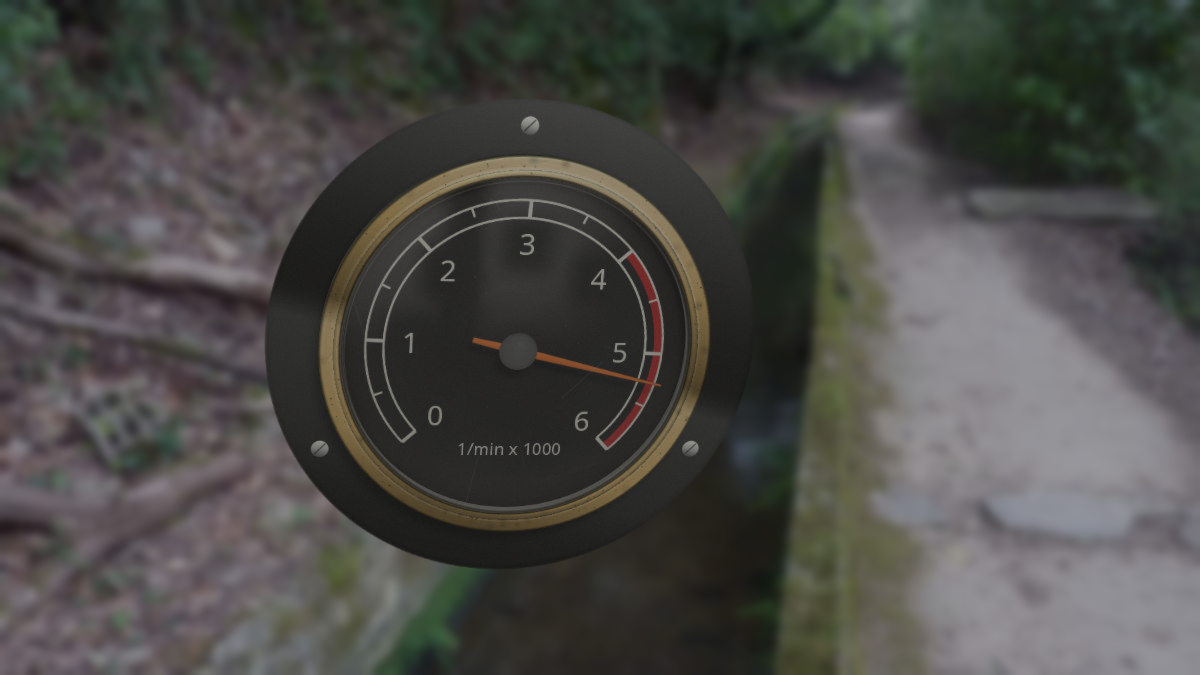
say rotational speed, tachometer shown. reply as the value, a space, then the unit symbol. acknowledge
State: 5250 rpm
